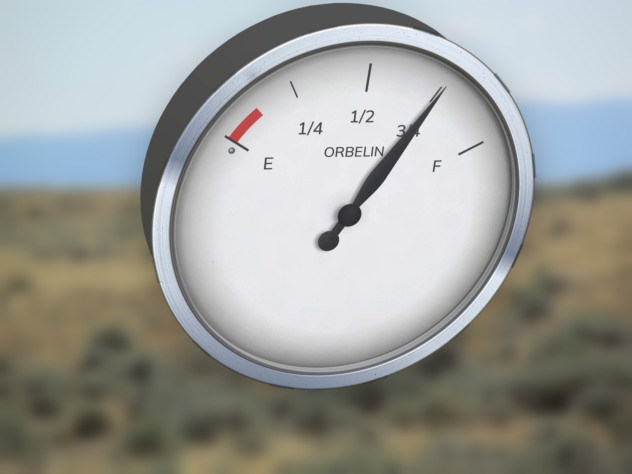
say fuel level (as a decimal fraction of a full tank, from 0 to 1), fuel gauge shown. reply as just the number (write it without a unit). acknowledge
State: 0.75
